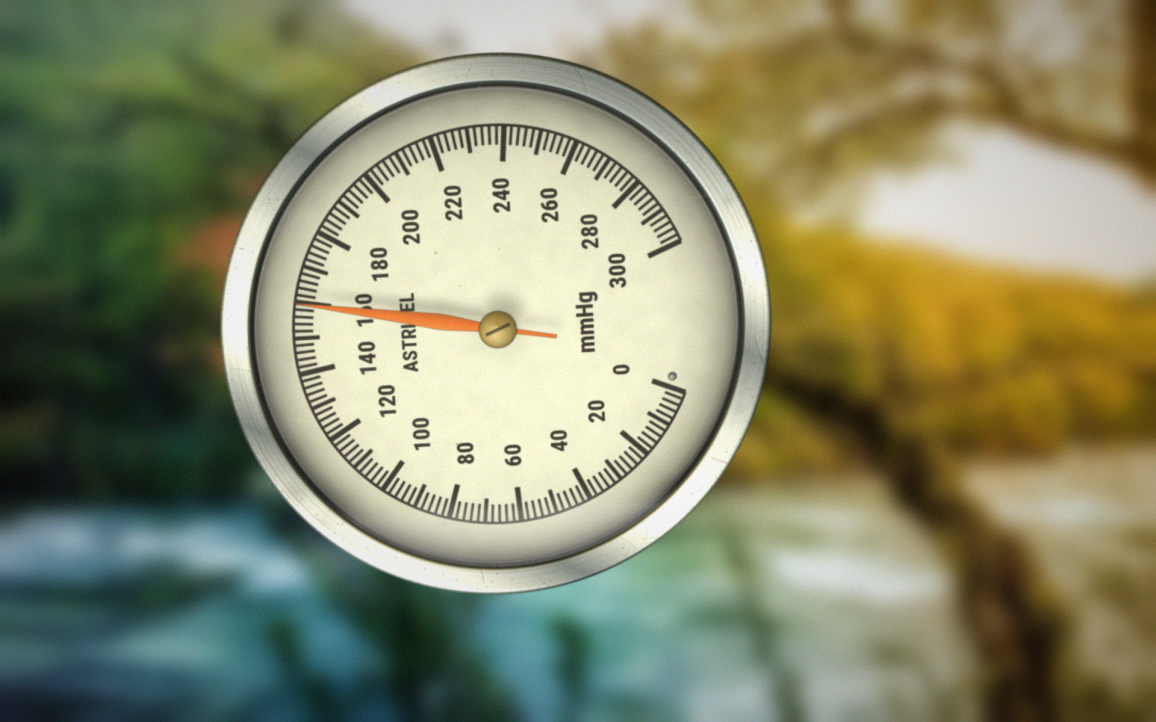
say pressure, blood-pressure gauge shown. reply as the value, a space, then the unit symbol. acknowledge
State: 160 mmHg
